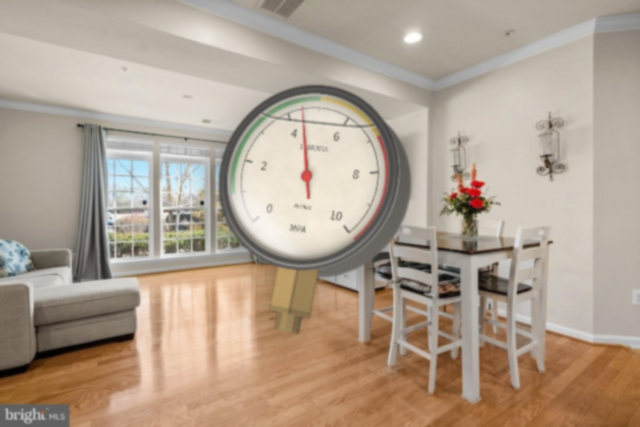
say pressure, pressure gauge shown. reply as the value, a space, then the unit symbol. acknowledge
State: 4.5 MPa
